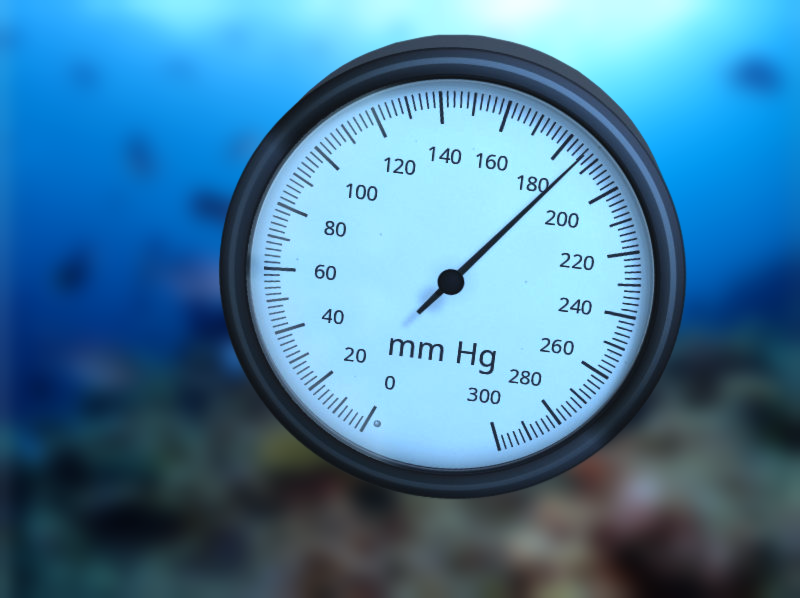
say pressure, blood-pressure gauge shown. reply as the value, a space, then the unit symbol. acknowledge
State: 186 mmHg
